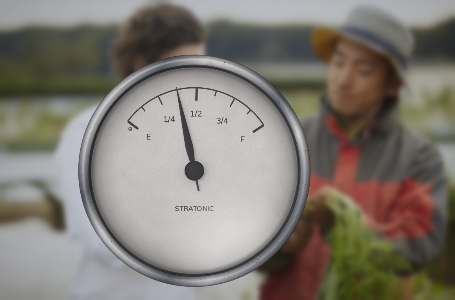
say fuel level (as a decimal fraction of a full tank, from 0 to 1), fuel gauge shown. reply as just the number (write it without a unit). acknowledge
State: 0.375
